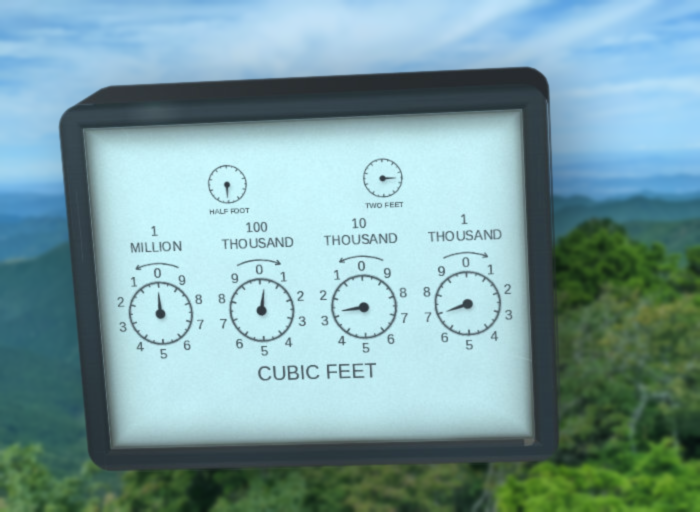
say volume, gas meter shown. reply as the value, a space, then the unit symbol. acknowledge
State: 2700 ft³
